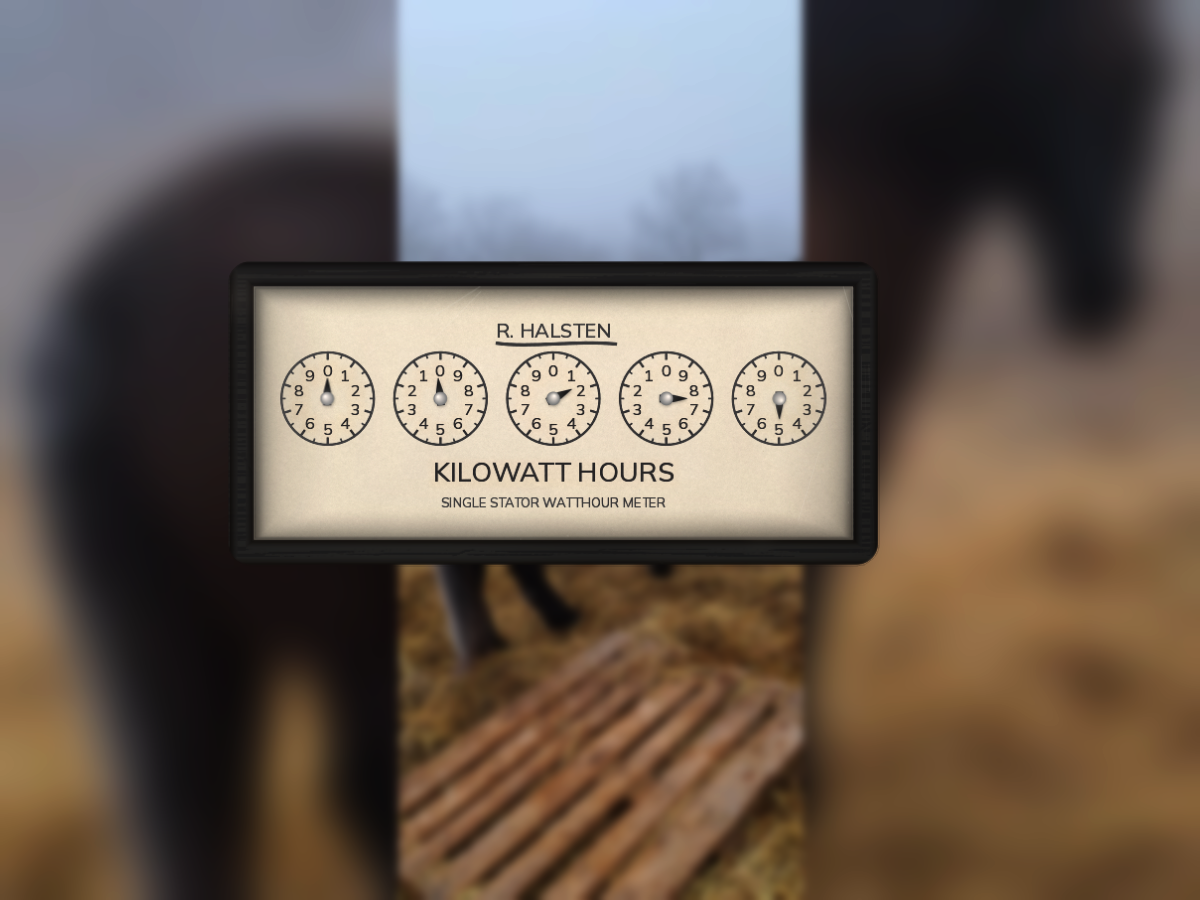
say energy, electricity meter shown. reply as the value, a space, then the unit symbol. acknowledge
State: 175 kWh
